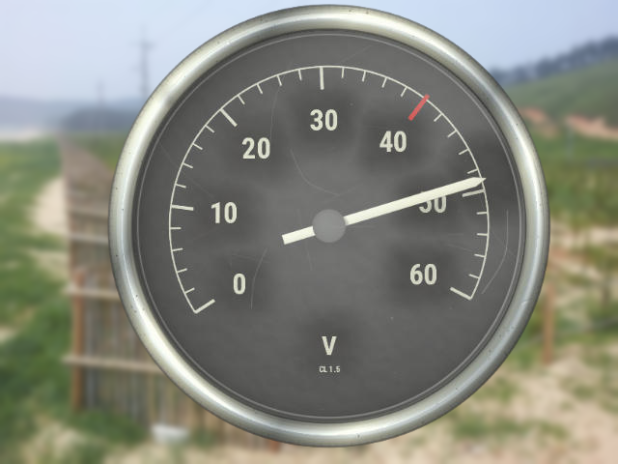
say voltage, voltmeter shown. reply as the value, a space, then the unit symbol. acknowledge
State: 49 V
